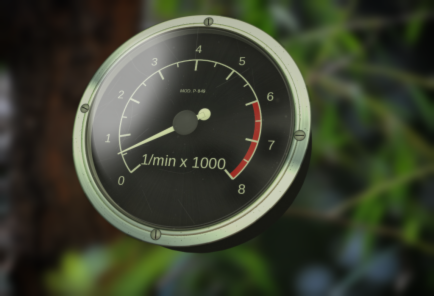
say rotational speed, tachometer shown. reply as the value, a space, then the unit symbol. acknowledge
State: 500 rpm
